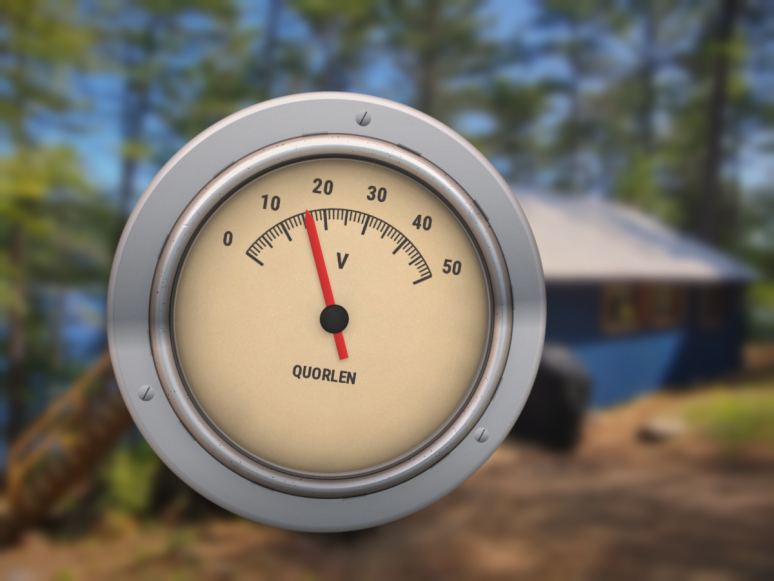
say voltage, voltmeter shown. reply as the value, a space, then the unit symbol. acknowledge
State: 16 V
